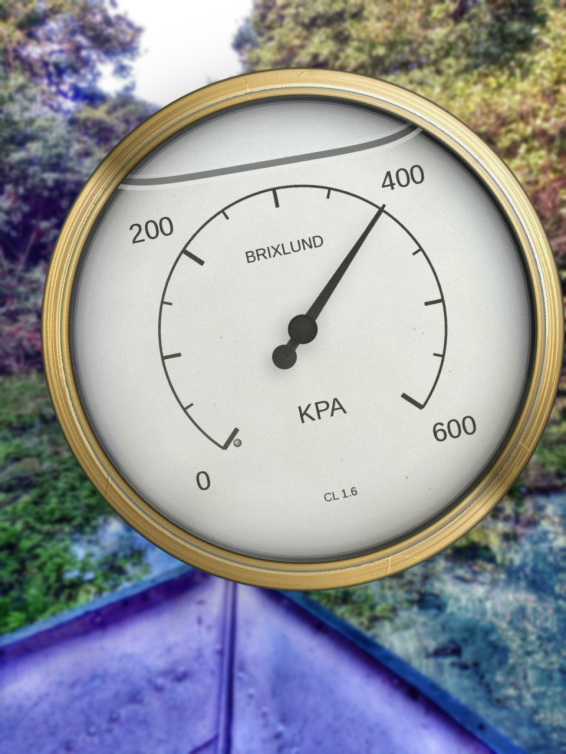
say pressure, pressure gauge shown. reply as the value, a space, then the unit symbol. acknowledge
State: 400 kPa
